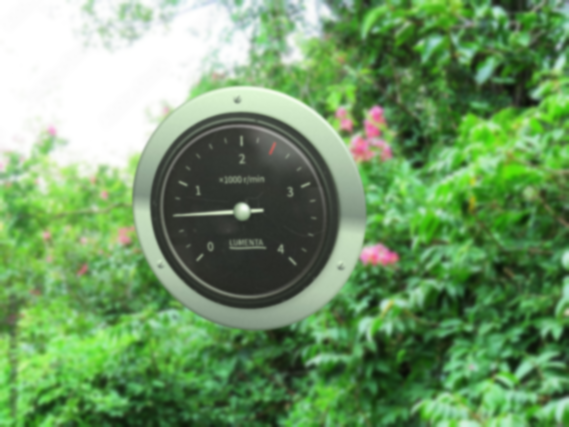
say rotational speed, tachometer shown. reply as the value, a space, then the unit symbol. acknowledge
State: 600 rpm
